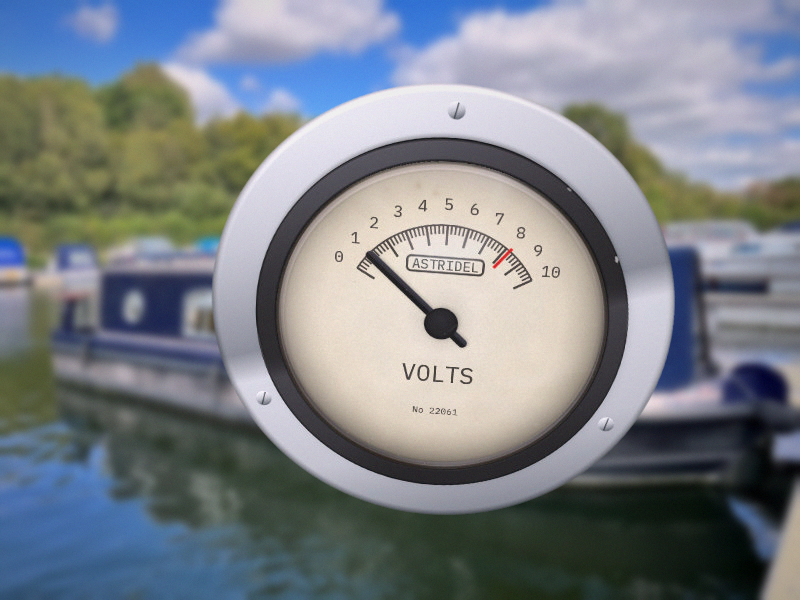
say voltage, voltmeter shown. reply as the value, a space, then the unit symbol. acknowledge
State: 1 V
